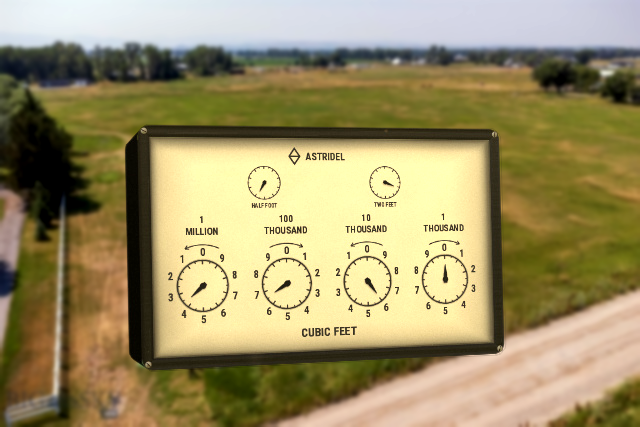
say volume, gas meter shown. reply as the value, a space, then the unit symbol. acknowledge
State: 366000 ft³
